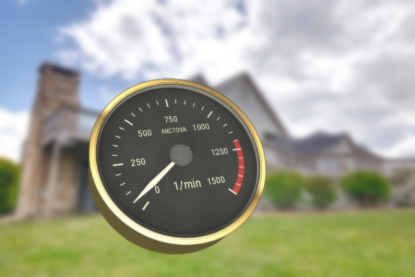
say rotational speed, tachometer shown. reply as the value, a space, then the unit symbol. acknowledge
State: 50 rpm
